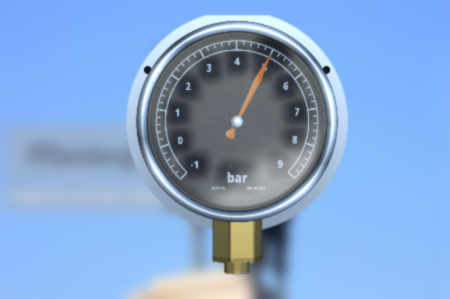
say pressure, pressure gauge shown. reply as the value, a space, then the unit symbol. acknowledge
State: 5 bar
